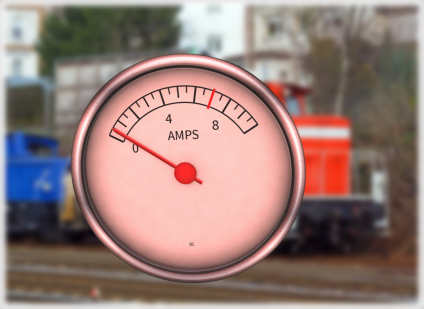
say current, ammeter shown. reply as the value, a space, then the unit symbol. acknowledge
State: 0.5 A
